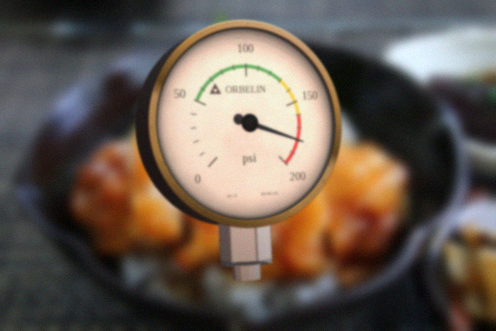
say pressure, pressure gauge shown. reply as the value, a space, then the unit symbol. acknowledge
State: 180 psi
